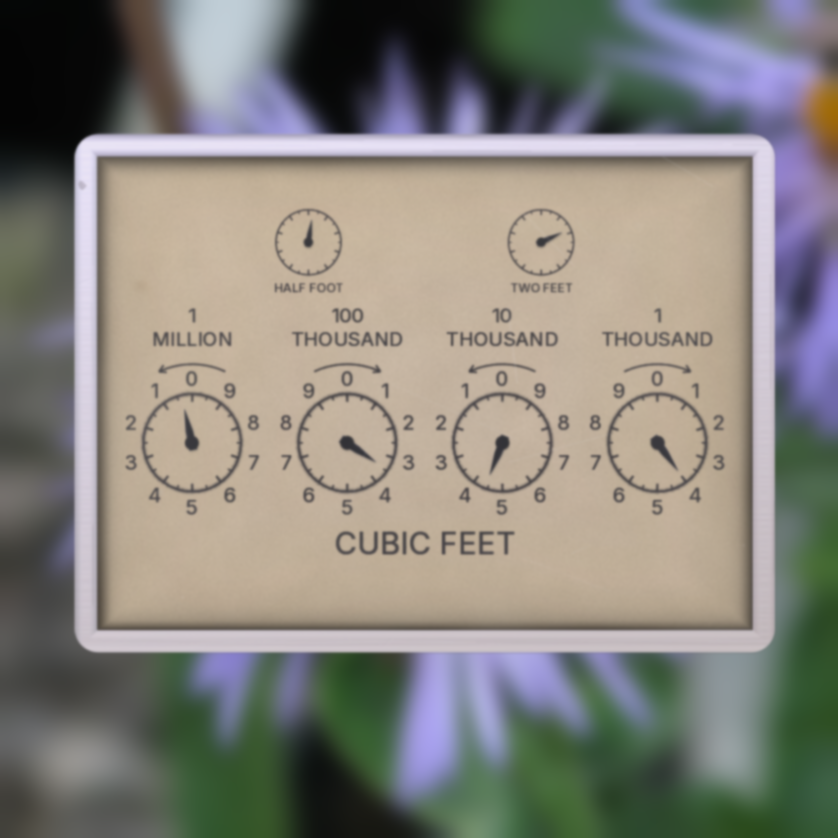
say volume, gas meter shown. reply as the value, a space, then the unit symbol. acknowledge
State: 34400 ft³
